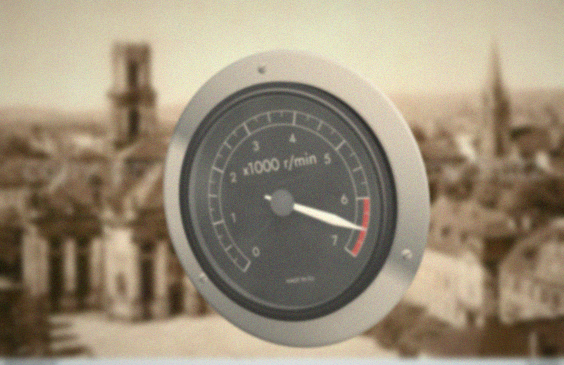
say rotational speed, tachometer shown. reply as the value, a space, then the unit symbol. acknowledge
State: 6500 rpm
